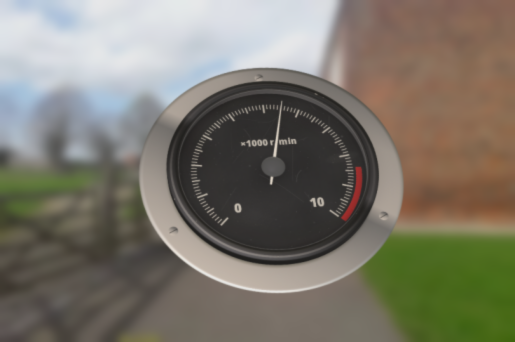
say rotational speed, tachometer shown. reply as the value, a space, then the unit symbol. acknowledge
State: 5500 rpm
